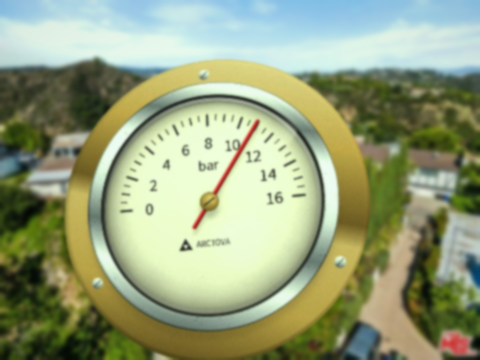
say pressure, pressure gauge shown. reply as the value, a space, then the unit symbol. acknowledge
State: 11 bar
